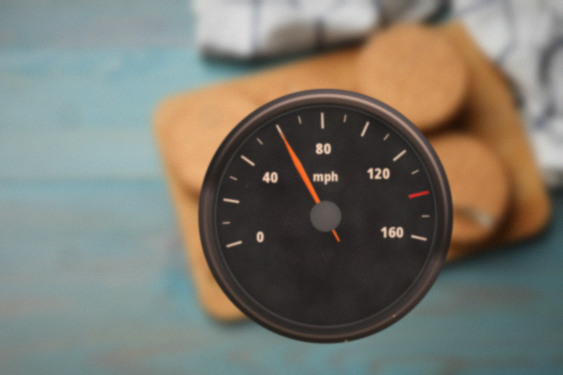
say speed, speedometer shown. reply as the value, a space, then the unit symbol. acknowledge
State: 60 mph
